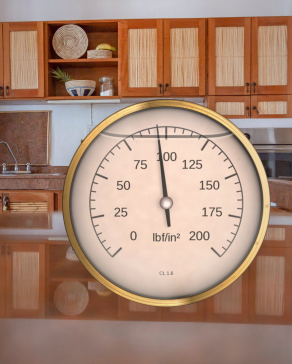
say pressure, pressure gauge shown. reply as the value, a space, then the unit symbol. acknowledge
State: 95 psi
